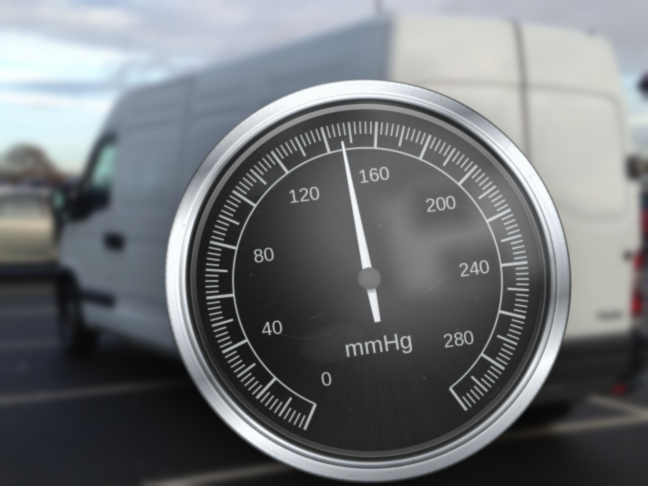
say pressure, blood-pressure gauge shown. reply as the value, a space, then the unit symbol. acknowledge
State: 146 mmHg
